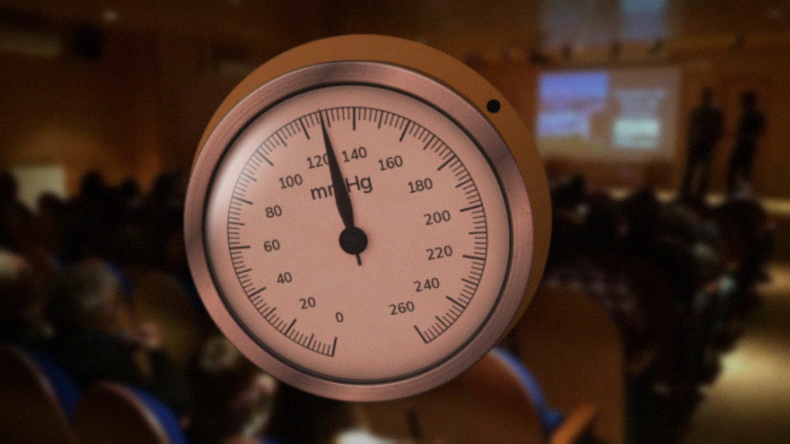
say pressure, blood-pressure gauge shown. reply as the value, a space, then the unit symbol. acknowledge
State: 128 mmHg
